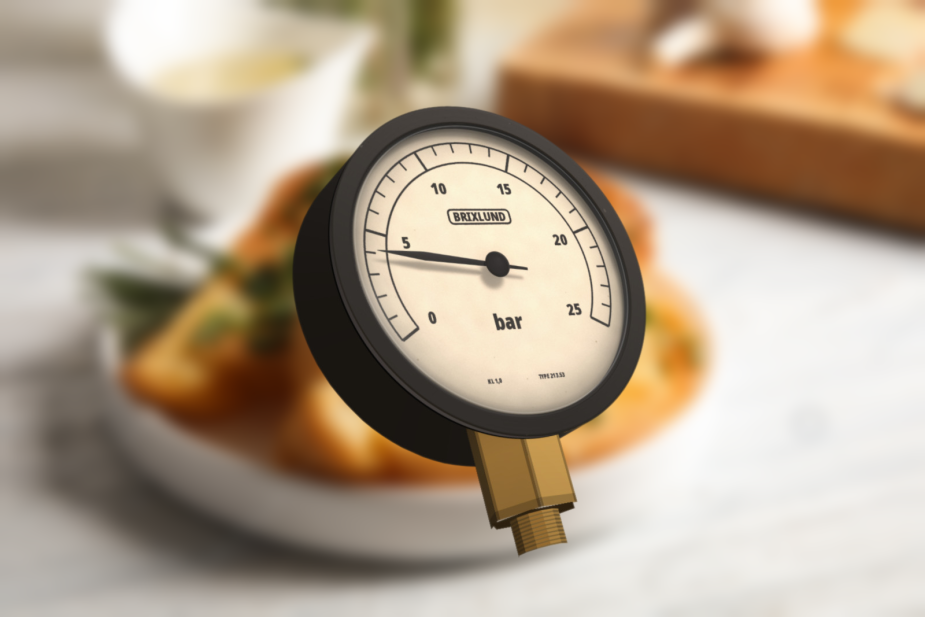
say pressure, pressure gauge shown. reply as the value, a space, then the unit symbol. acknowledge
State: 4 bar
